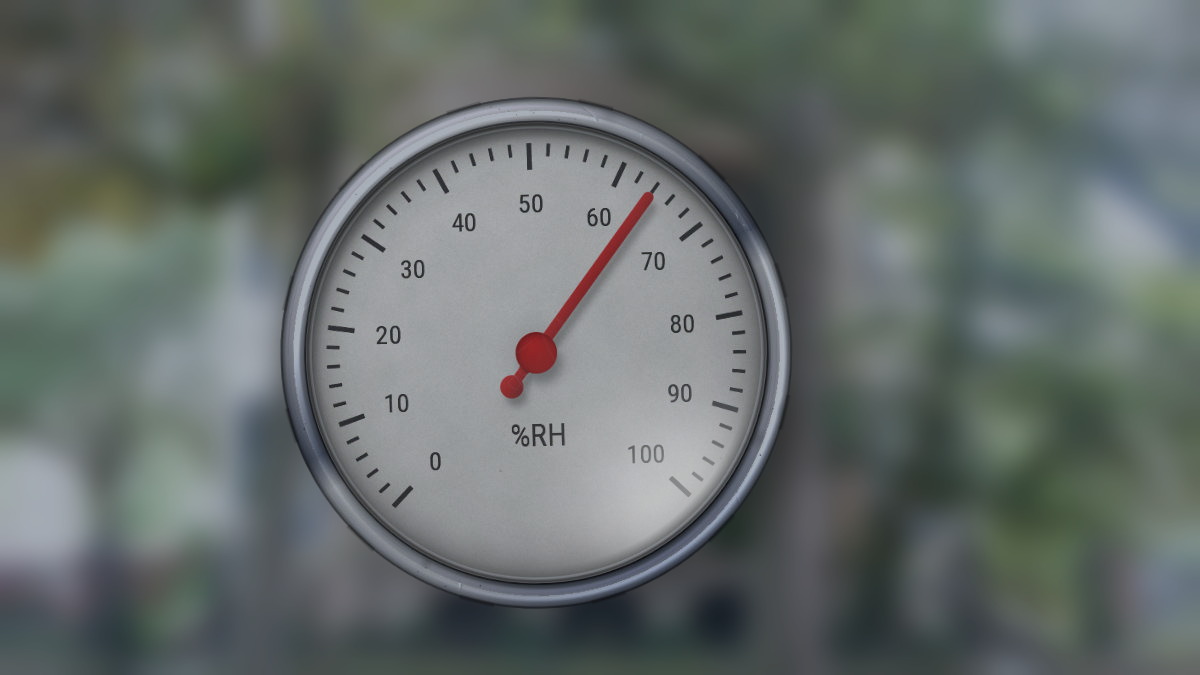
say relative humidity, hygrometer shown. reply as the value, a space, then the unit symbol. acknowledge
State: 64 %
